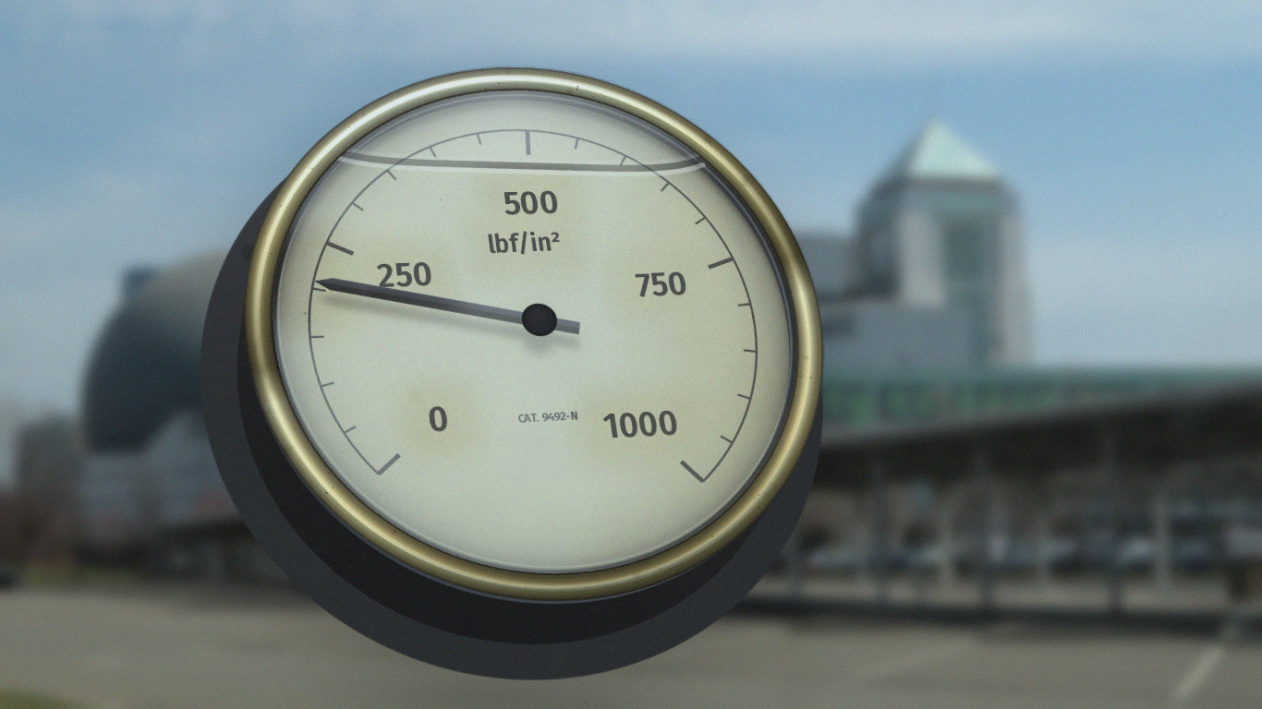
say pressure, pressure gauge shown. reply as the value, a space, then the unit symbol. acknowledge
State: 200 psi
